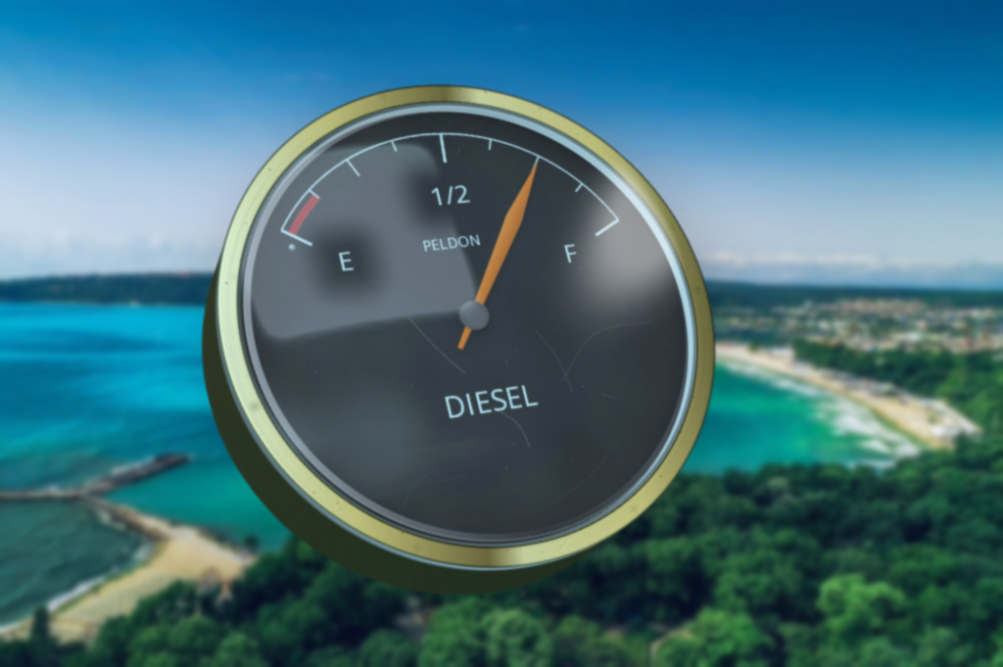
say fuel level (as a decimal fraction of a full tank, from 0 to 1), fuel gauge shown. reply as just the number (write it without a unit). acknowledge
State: 0.75
